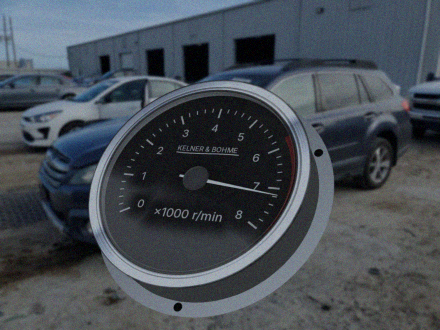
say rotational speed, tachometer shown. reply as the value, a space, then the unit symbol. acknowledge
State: 7200 rpm
